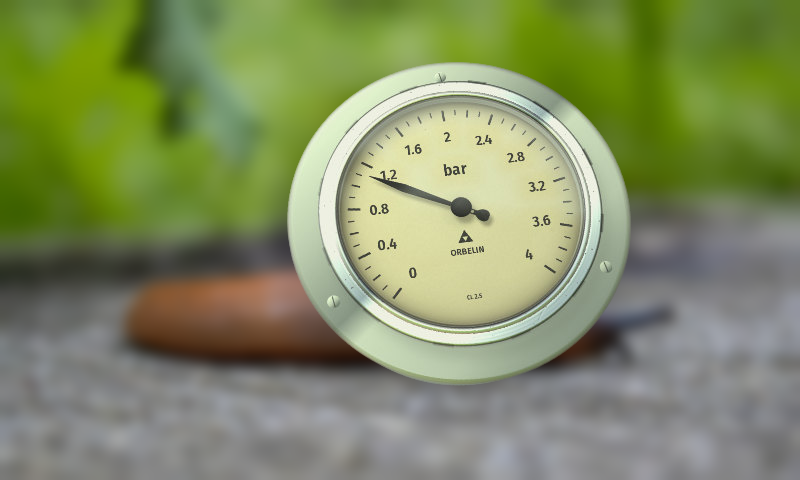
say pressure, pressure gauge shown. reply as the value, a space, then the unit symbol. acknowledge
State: 1.1 bar
